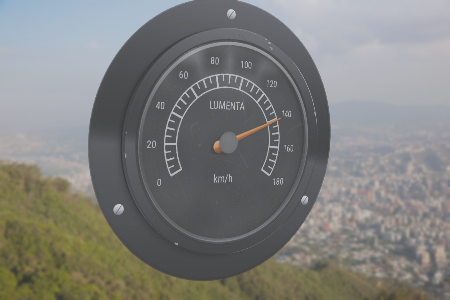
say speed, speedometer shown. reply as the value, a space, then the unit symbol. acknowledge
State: 140 km/h
